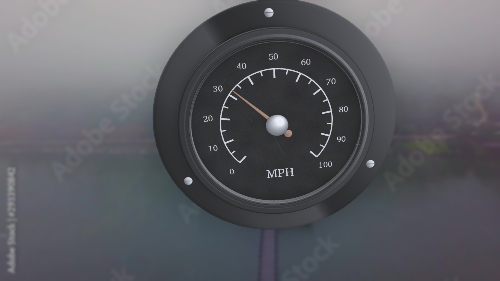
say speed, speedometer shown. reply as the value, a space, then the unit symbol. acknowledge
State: 32.5 mph
